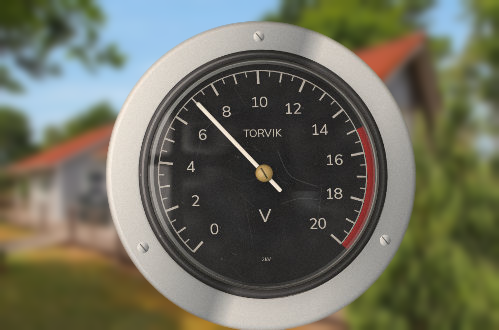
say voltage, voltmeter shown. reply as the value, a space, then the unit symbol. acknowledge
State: 7 V
